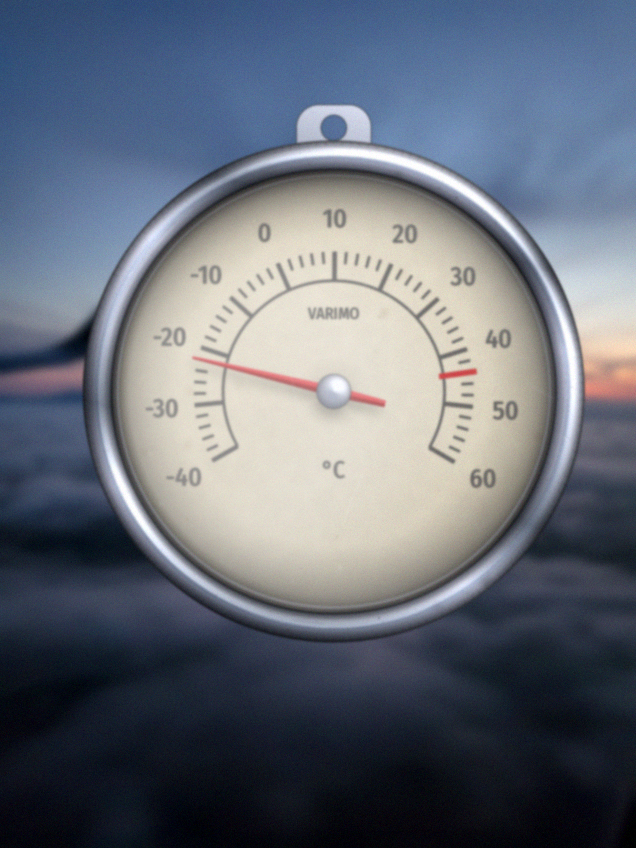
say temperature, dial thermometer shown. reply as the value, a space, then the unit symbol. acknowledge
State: -22 °C
